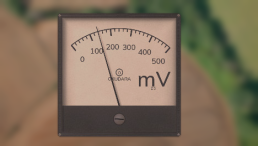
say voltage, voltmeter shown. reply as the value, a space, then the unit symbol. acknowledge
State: 140 mV
